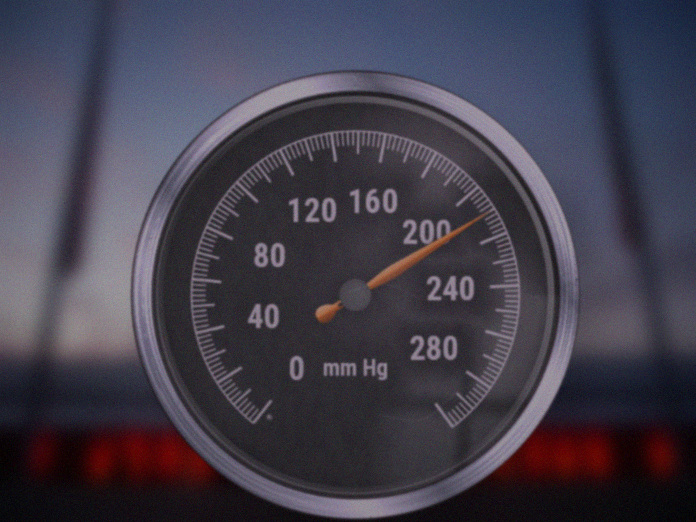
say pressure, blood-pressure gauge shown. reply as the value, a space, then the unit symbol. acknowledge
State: 210 mmHg
